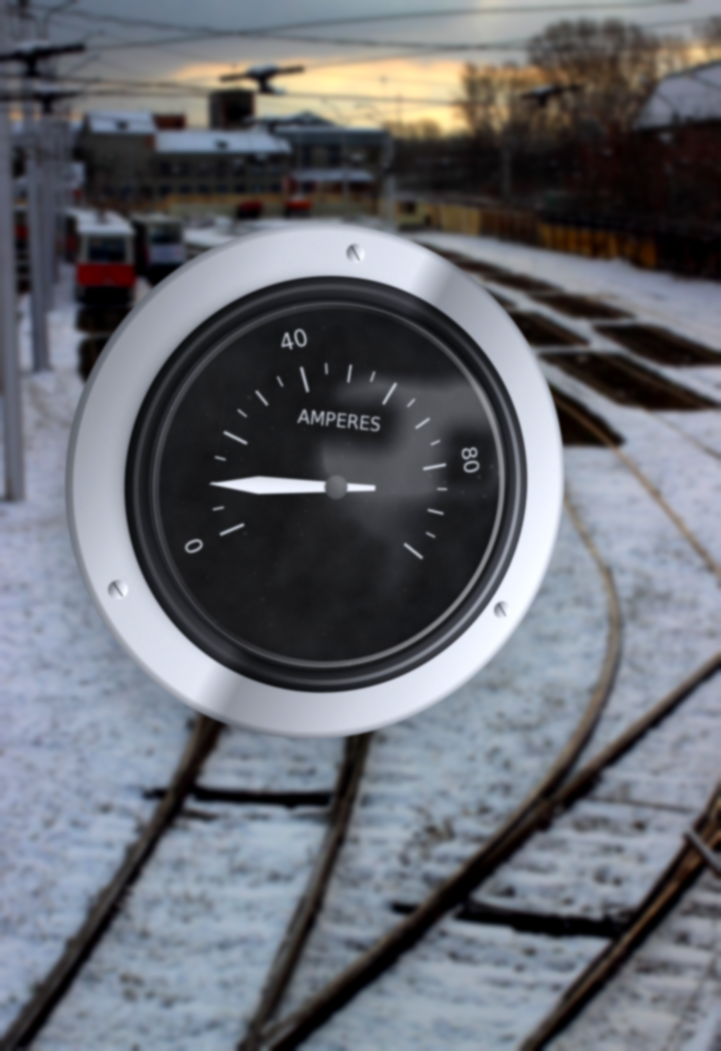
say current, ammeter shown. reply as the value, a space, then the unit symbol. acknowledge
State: 10 A
